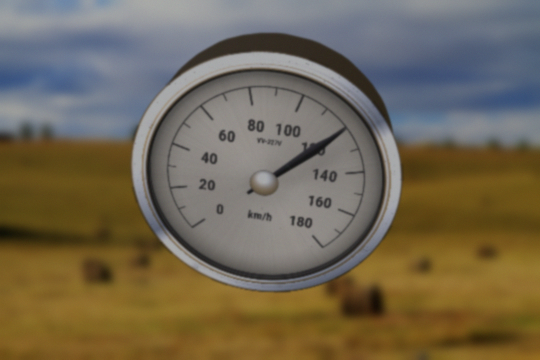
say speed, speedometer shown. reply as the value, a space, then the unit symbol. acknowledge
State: 120 km/h
